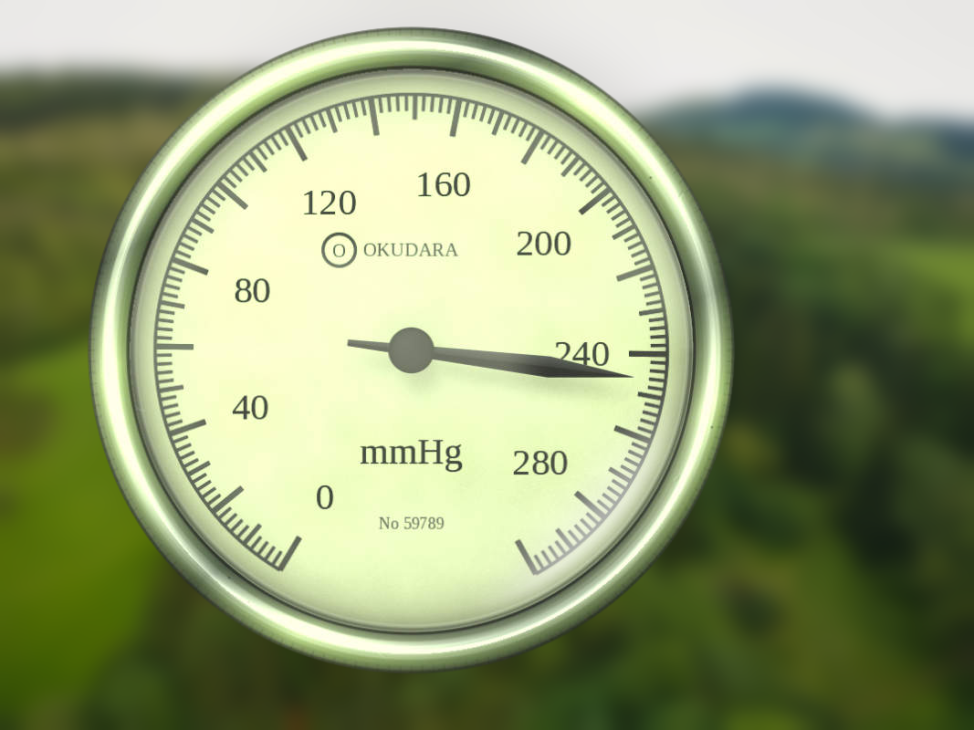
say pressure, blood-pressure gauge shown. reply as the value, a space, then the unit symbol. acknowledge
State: 246 mmHg
